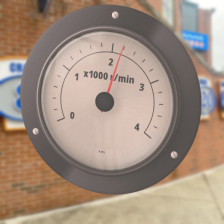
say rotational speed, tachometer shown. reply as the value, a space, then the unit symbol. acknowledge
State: 2200 rpm
